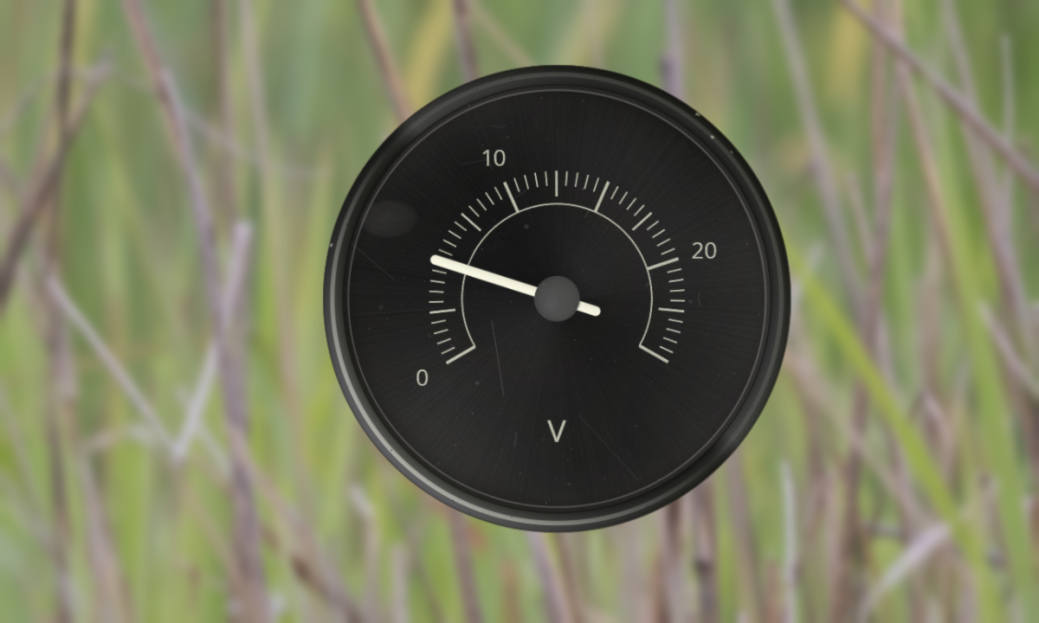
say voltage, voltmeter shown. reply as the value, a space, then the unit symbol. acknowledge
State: 5 V
